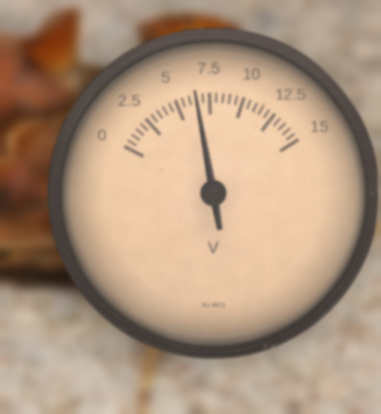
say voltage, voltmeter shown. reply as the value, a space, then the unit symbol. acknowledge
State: 6.5 V
